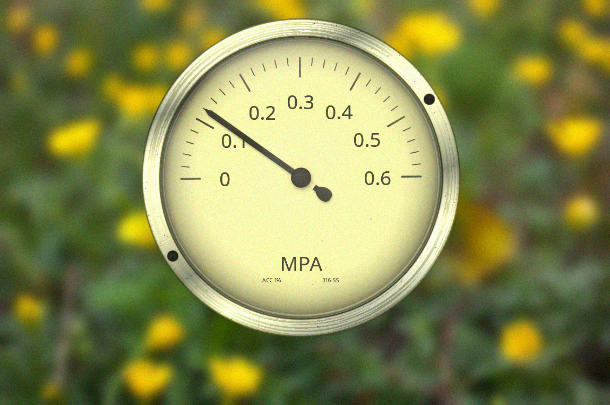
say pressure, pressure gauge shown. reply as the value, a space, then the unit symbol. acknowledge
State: 0.12 MPa
